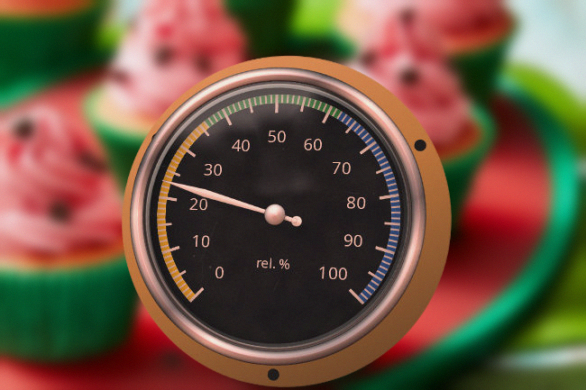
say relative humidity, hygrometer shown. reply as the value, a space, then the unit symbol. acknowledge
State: 23 %
